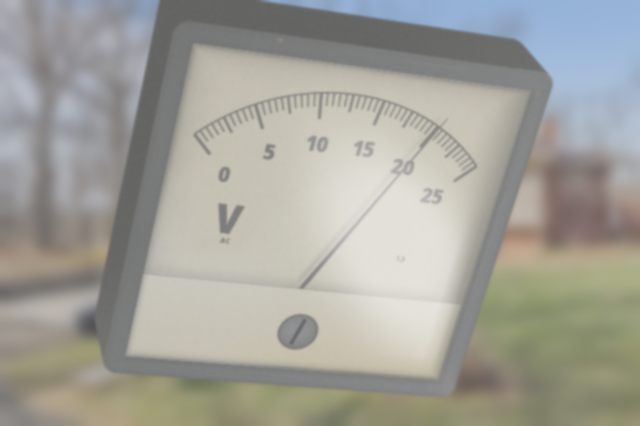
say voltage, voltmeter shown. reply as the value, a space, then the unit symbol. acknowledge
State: 20 V
